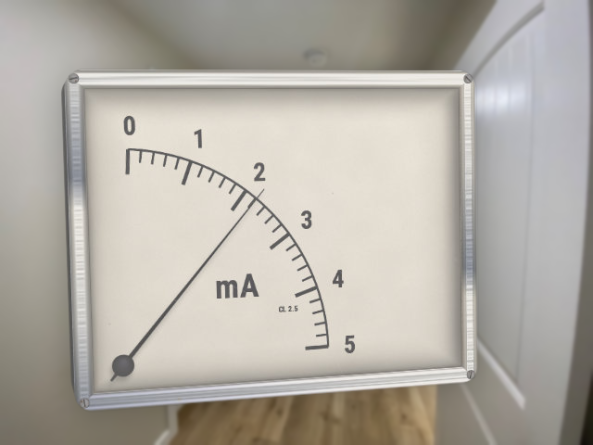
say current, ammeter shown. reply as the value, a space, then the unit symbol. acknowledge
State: 2.2 mA
